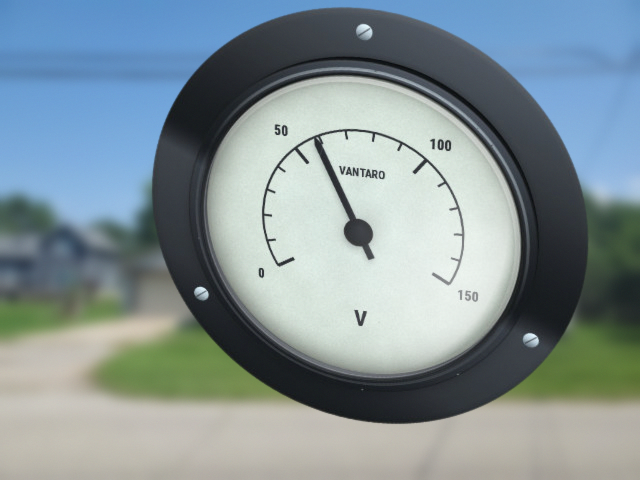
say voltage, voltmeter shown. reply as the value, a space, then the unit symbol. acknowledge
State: 60 V
